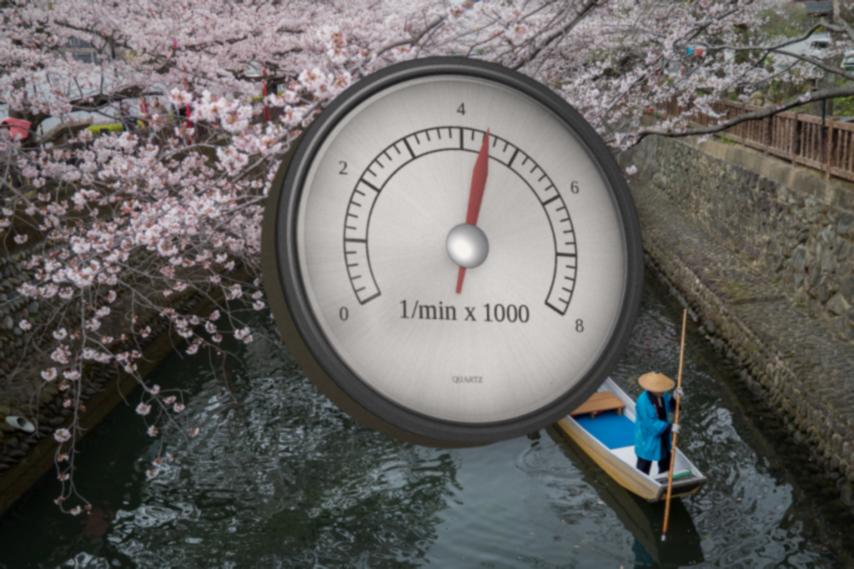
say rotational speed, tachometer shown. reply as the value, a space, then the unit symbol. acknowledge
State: 4400 rpm
